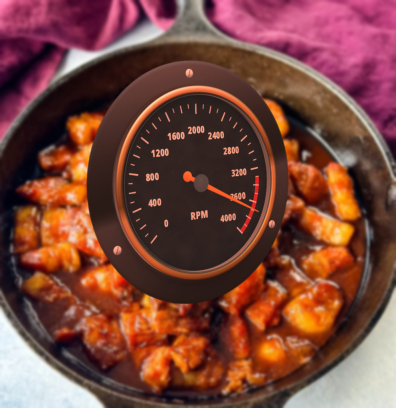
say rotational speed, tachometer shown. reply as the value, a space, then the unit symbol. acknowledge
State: 3700 rpm
